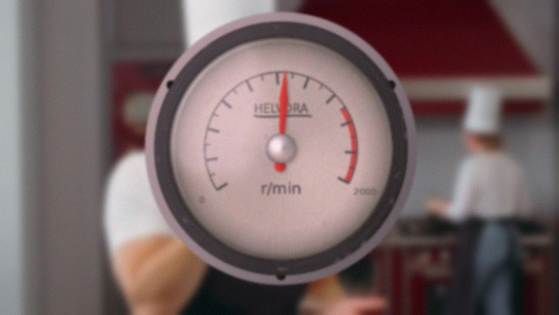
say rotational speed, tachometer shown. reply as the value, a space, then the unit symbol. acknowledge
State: 1050 rpm
